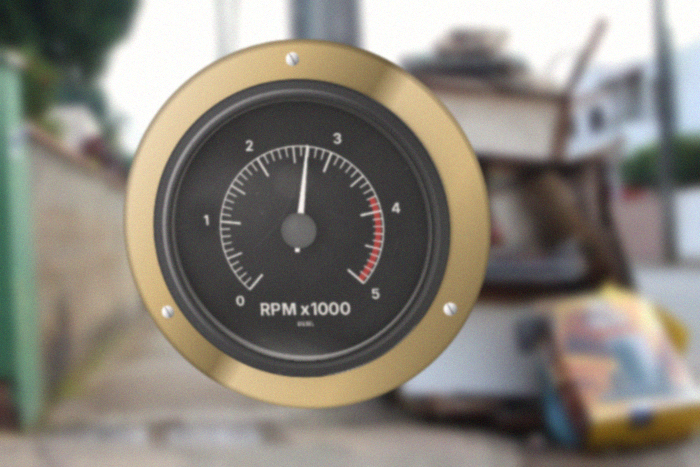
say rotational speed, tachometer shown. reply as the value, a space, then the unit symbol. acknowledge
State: 2700 rpm
